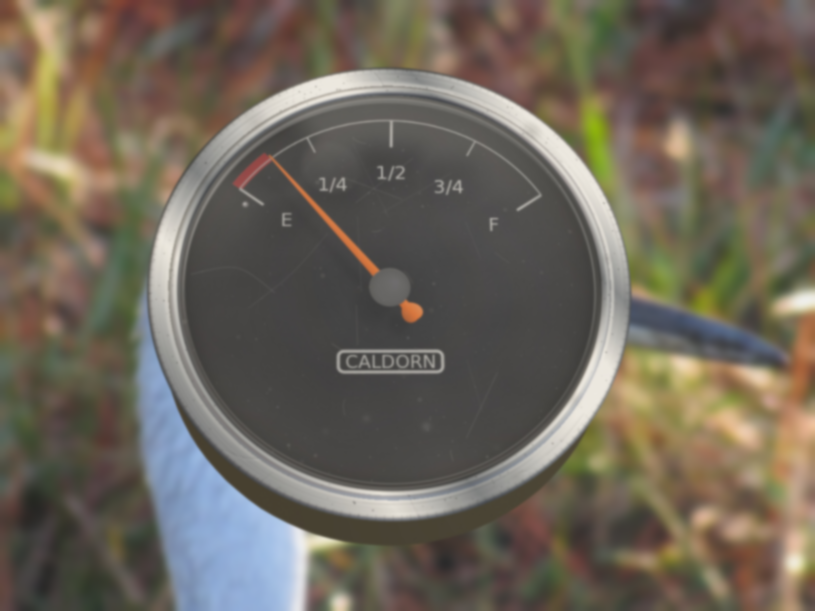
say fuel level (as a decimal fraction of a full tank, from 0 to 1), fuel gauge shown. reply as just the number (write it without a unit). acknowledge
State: 0.125
